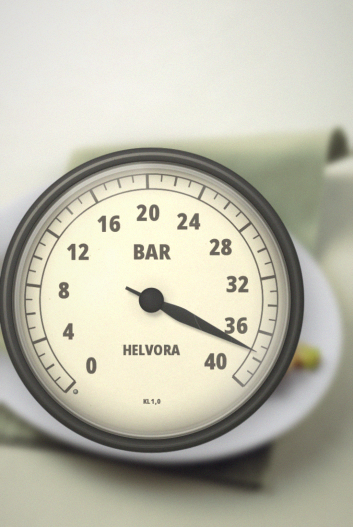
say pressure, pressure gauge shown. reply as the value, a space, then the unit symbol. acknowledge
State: 37.5 bar
